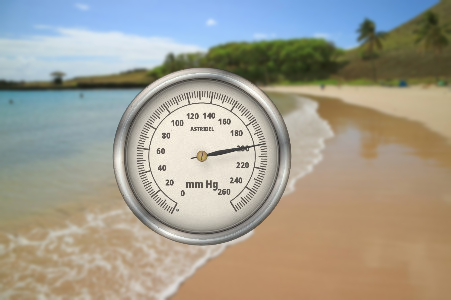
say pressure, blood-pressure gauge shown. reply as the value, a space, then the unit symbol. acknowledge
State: 200 mmHg
